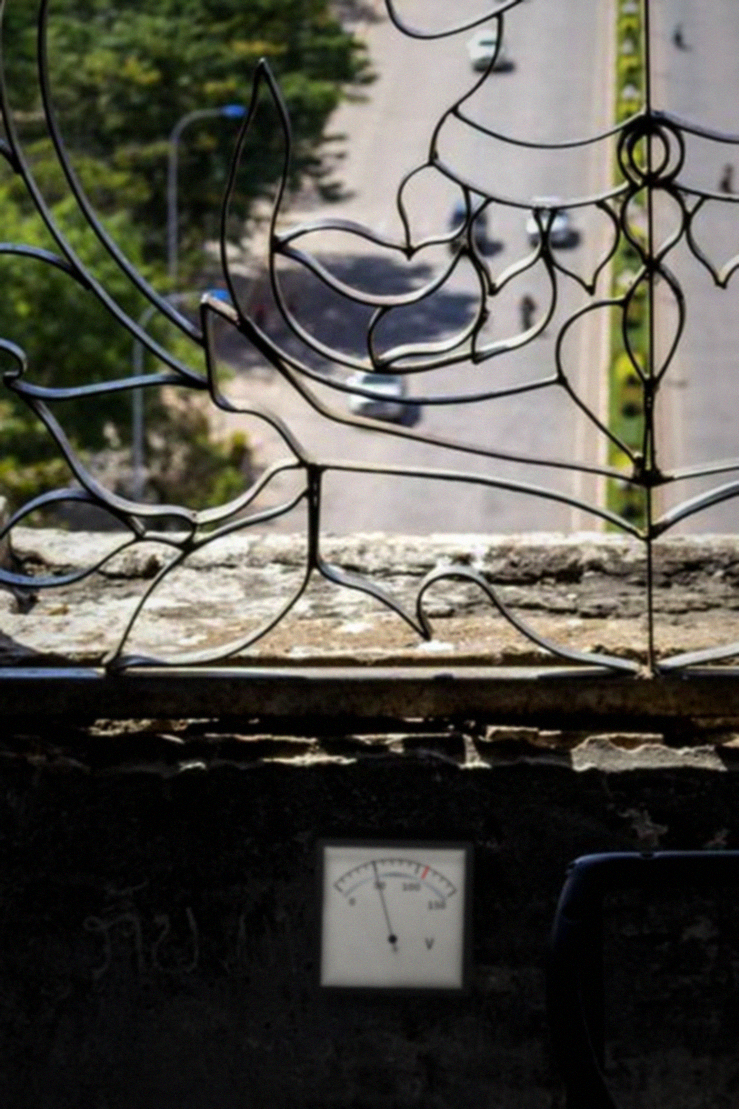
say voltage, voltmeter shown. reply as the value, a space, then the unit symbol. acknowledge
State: 50 V
